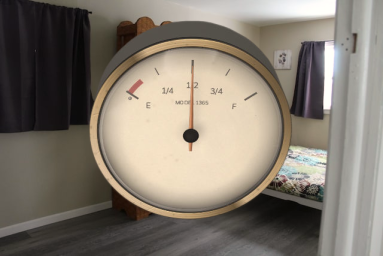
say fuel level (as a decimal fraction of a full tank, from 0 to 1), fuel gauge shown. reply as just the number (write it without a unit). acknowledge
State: 0.5
